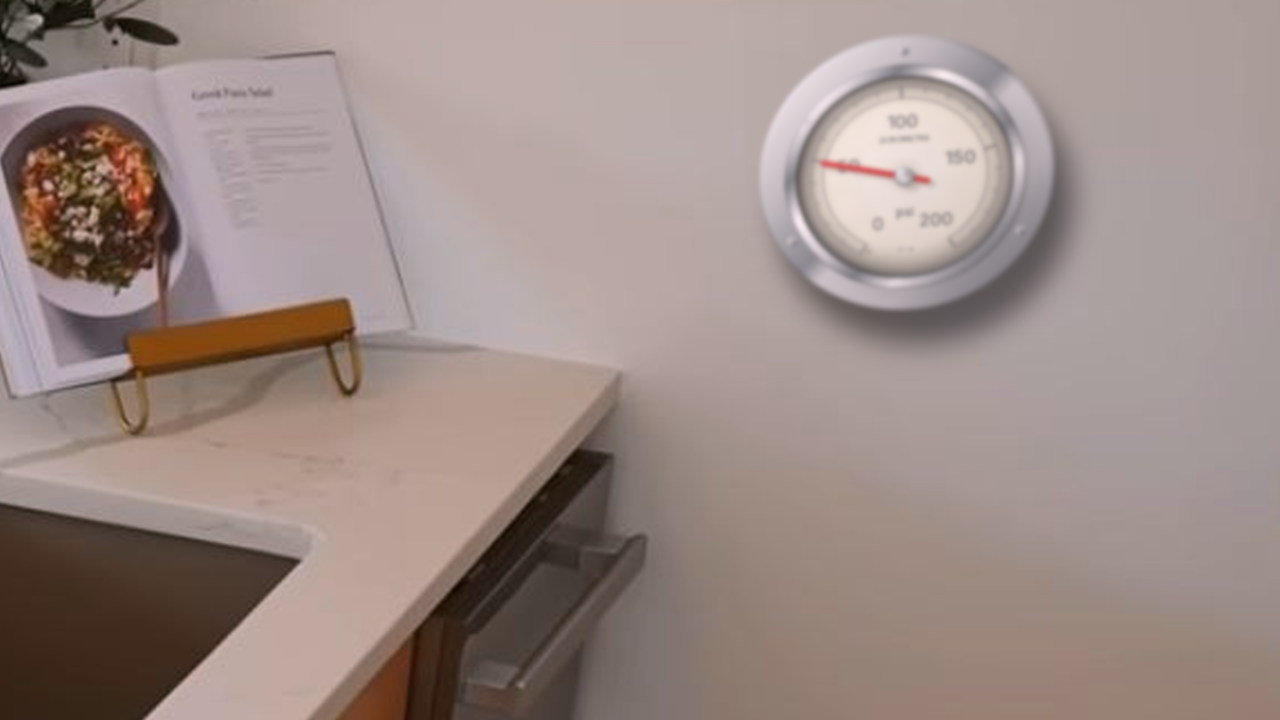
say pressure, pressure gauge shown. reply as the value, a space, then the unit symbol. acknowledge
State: 50 psi
